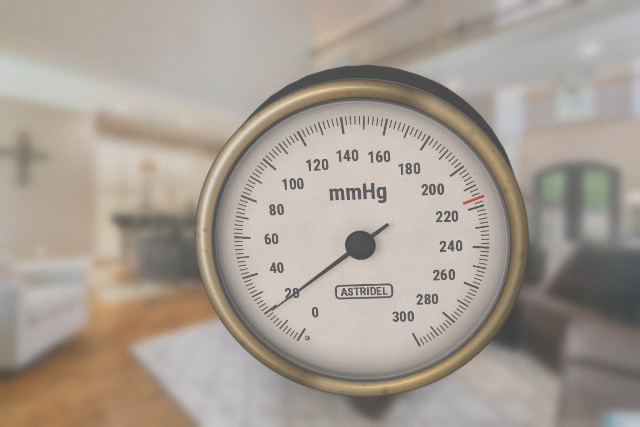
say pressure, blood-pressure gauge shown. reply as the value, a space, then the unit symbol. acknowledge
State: 20 mmHg
